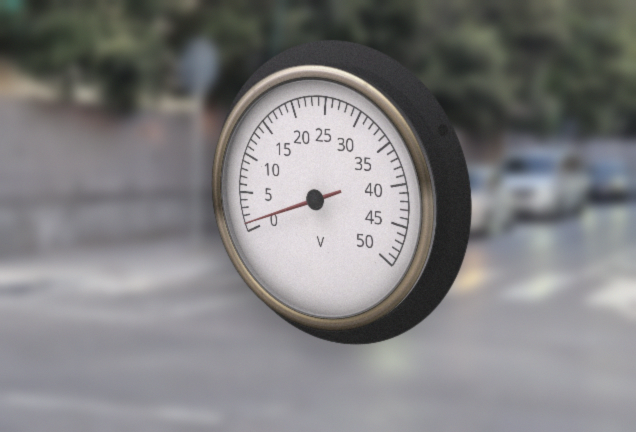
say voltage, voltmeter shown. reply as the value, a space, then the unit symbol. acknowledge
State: 1 V
